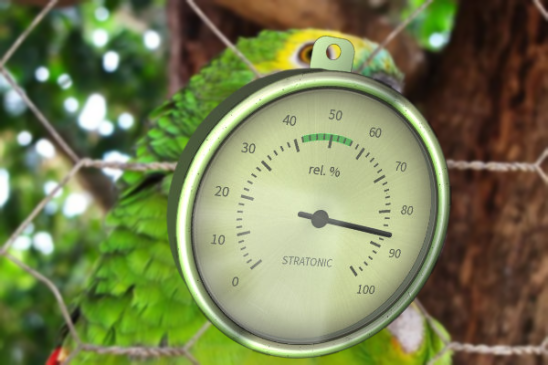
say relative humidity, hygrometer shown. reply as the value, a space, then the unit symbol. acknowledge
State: 86 %
